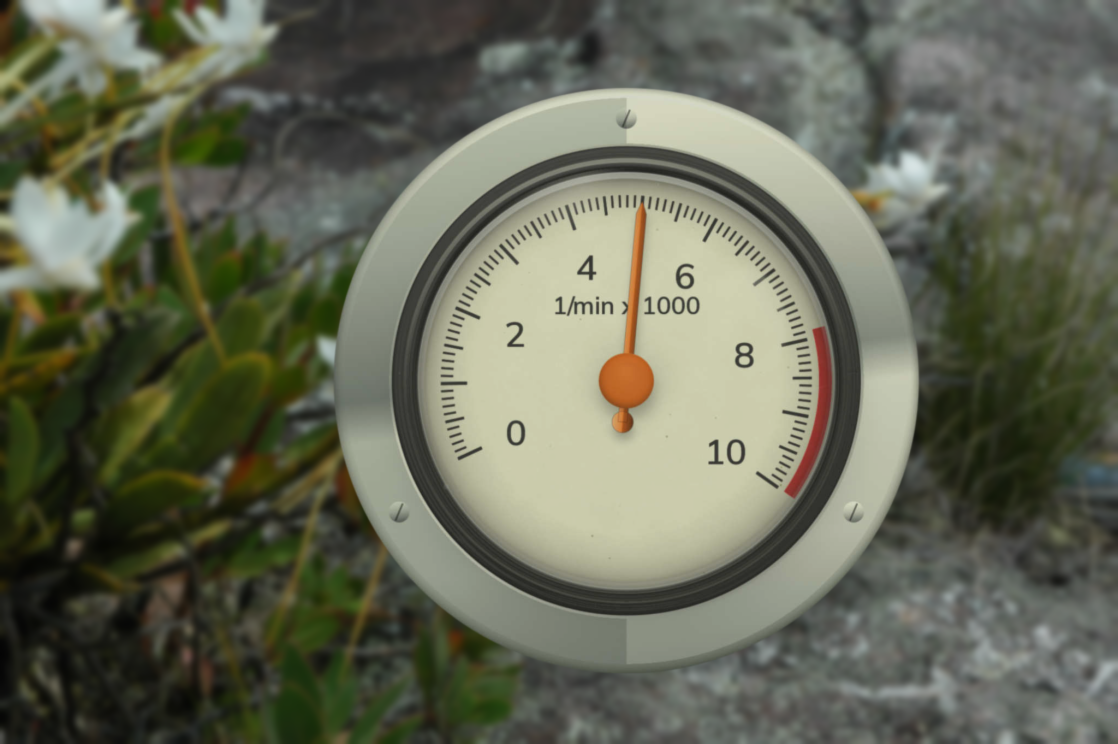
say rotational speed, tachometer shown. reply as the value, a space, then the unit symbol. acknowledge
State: 5000 rpm
